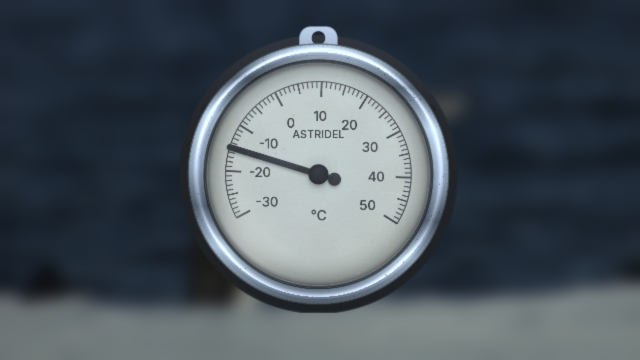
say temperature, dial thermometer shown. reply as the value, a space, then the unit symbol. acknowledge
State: -15 °C
